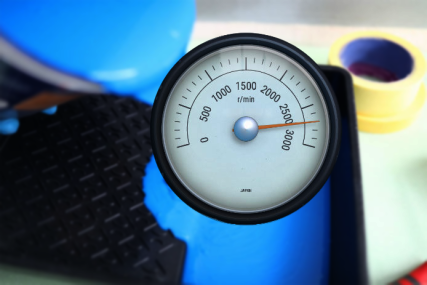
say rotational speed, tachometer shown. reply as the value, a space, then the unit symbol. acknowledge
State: 2700 rpm
